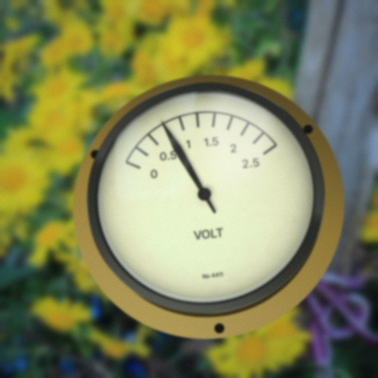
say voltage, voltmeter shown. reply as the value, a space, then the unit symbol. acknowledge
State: 0.75 V
